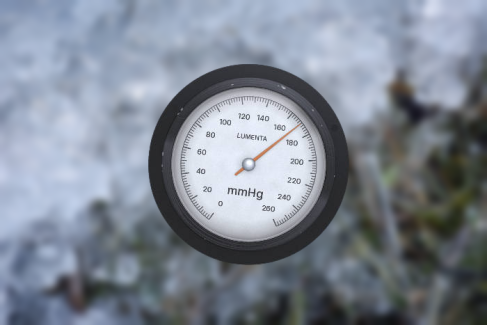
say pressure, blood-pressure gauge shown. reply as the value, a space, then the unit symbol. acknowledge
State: 170 mmHg
